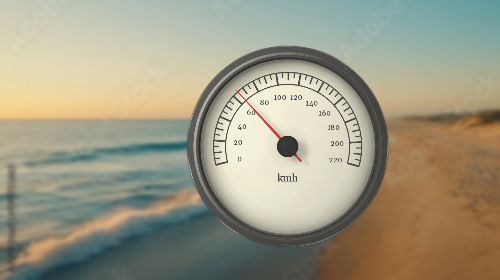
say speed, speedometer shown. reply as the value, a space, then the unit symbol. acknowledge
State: 65 km/h
